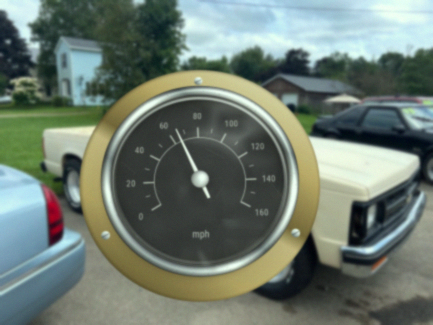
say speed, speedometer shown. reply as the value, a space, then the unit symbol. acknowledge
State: 65 mph
